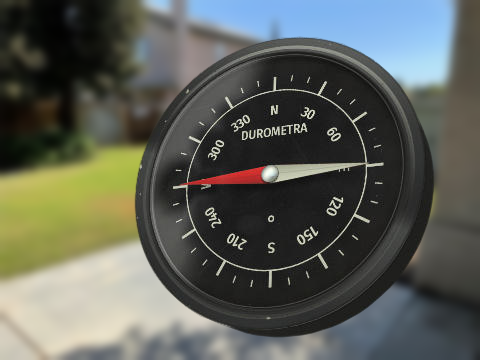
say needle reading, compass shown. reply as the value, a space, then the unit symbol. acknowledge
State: 270 °
